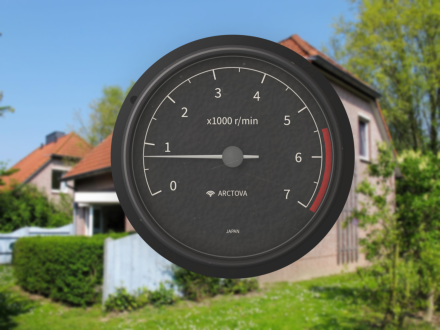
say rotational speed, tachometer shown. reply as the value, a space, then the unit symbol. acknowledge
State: 750 rpm
